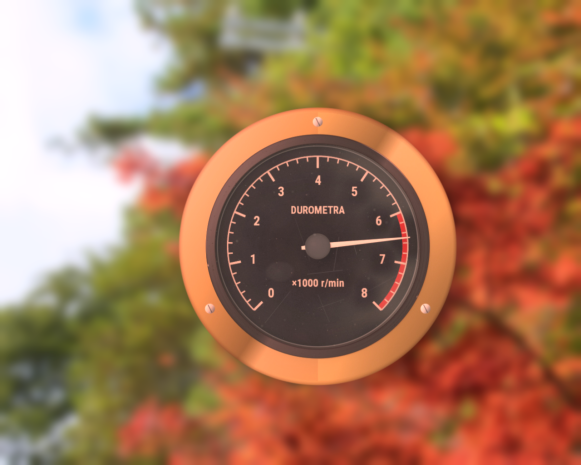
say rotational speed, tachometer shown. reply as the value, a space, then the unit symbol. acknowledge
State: 6500 rpm
